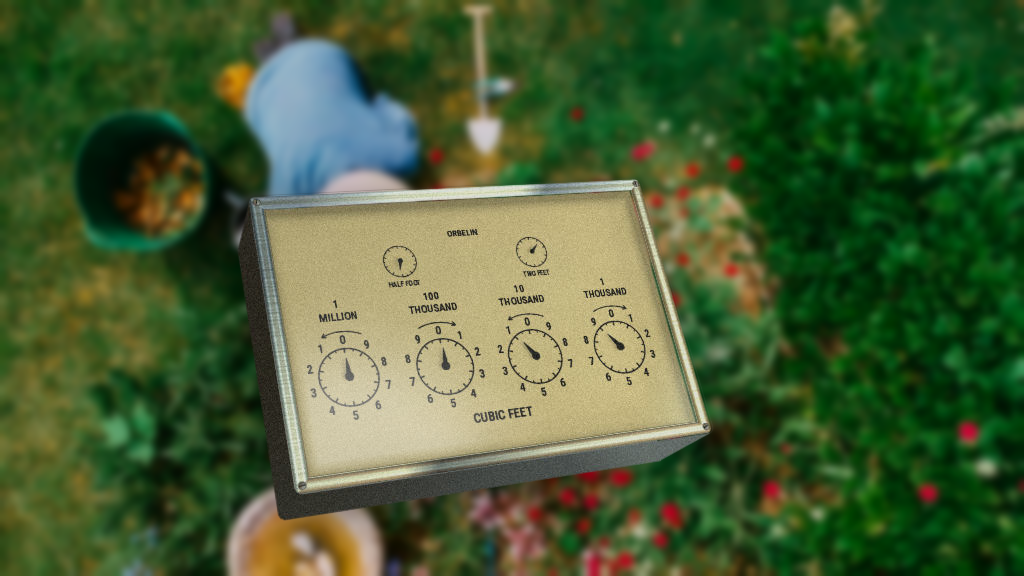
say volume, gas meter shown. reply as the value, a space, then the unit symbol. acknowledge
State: 900 ft³
